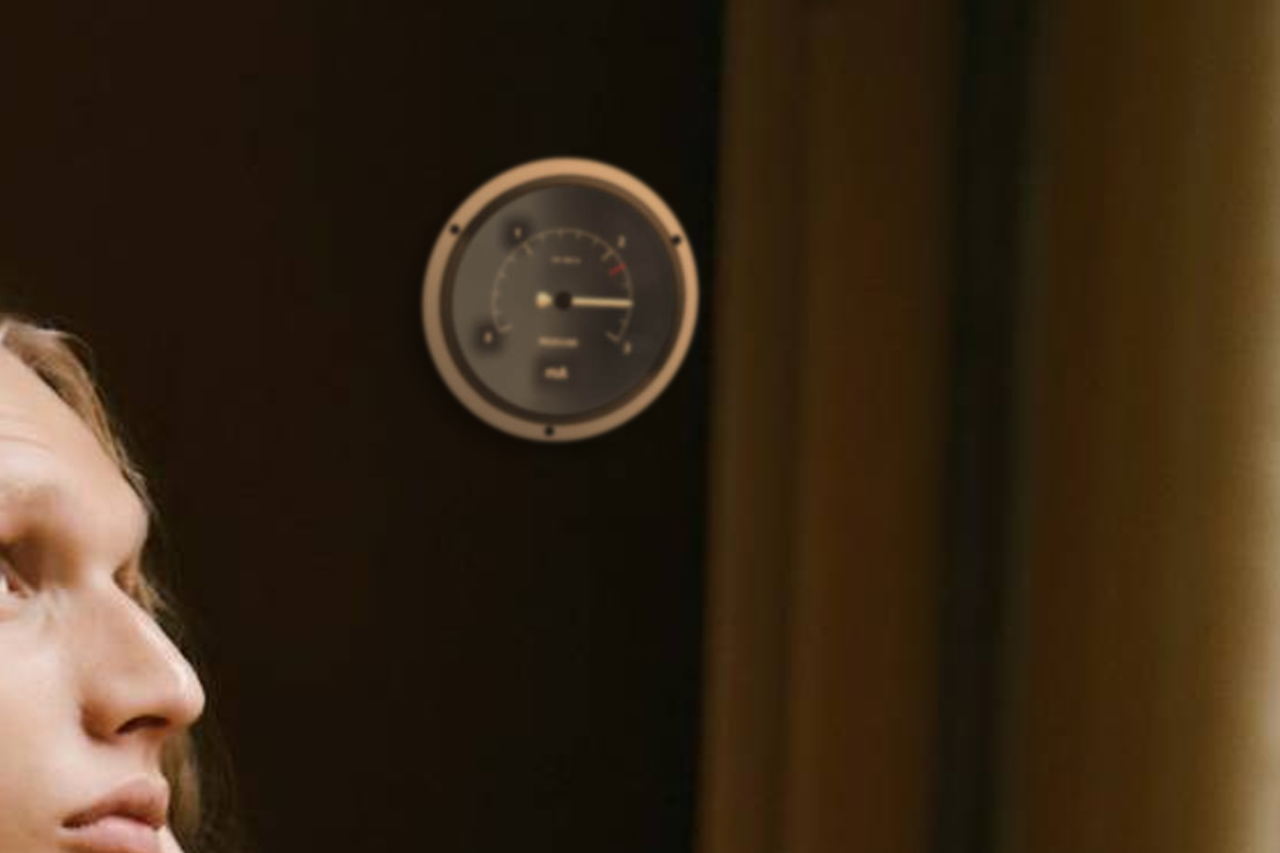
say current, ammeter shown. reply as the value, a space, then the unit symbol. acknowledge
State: 2.6 mA
